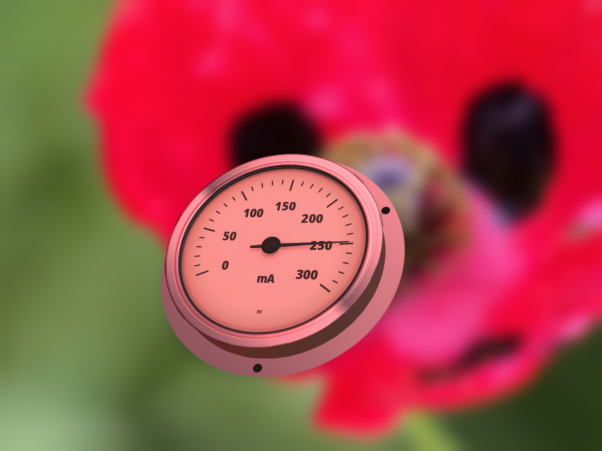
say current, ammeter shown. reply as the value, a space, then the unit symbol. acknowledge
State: 250 mA
